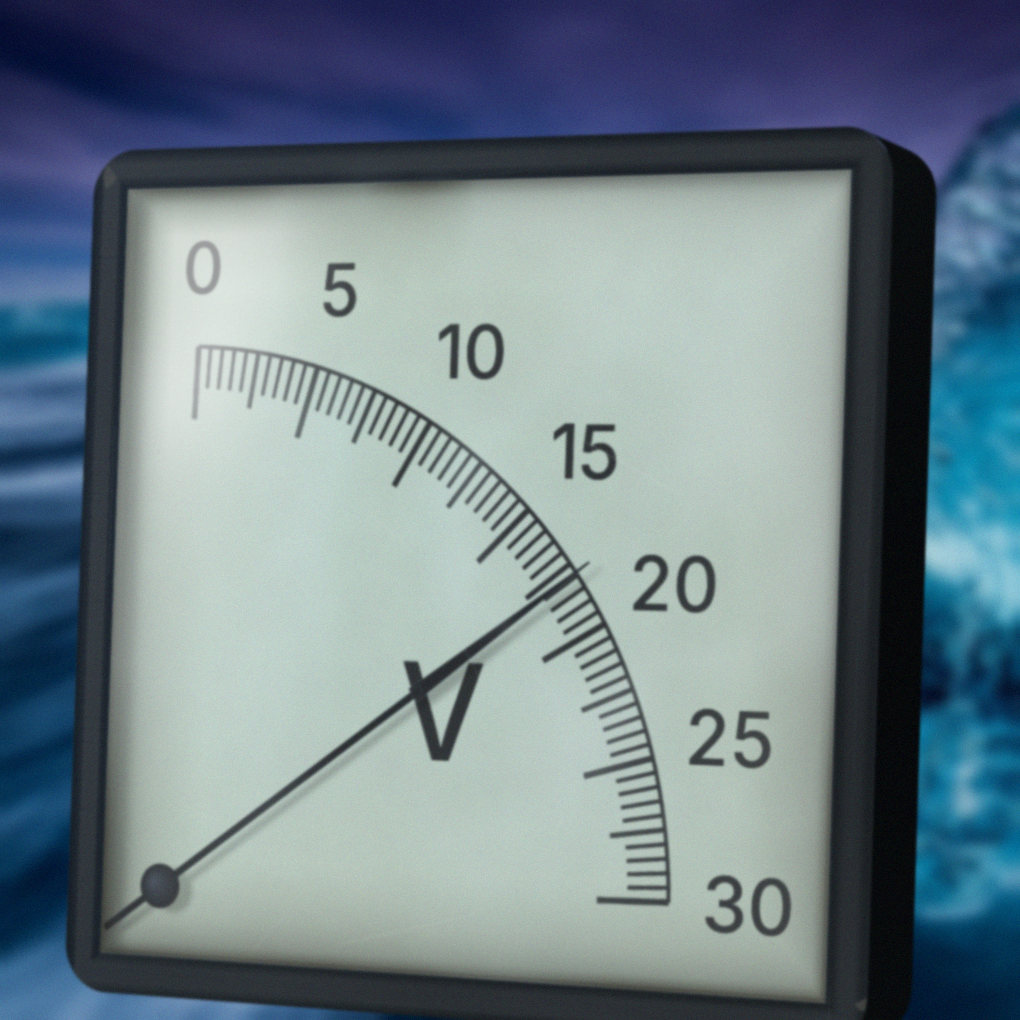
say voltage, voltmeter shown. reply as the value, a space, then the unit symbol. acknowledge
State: 18 V
